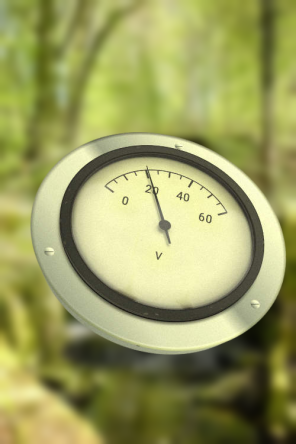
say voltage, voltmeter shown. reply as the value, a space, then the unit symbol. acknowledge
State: 20 V
